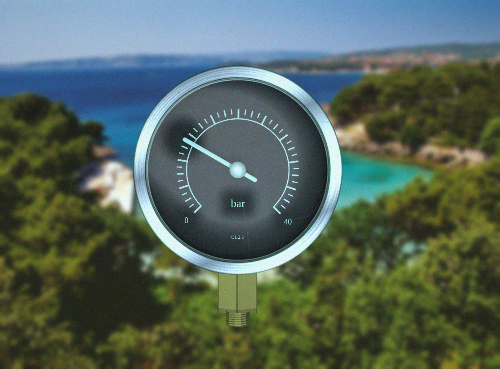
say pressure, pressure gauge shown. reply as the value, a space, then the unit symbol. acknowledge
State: 11 bar
